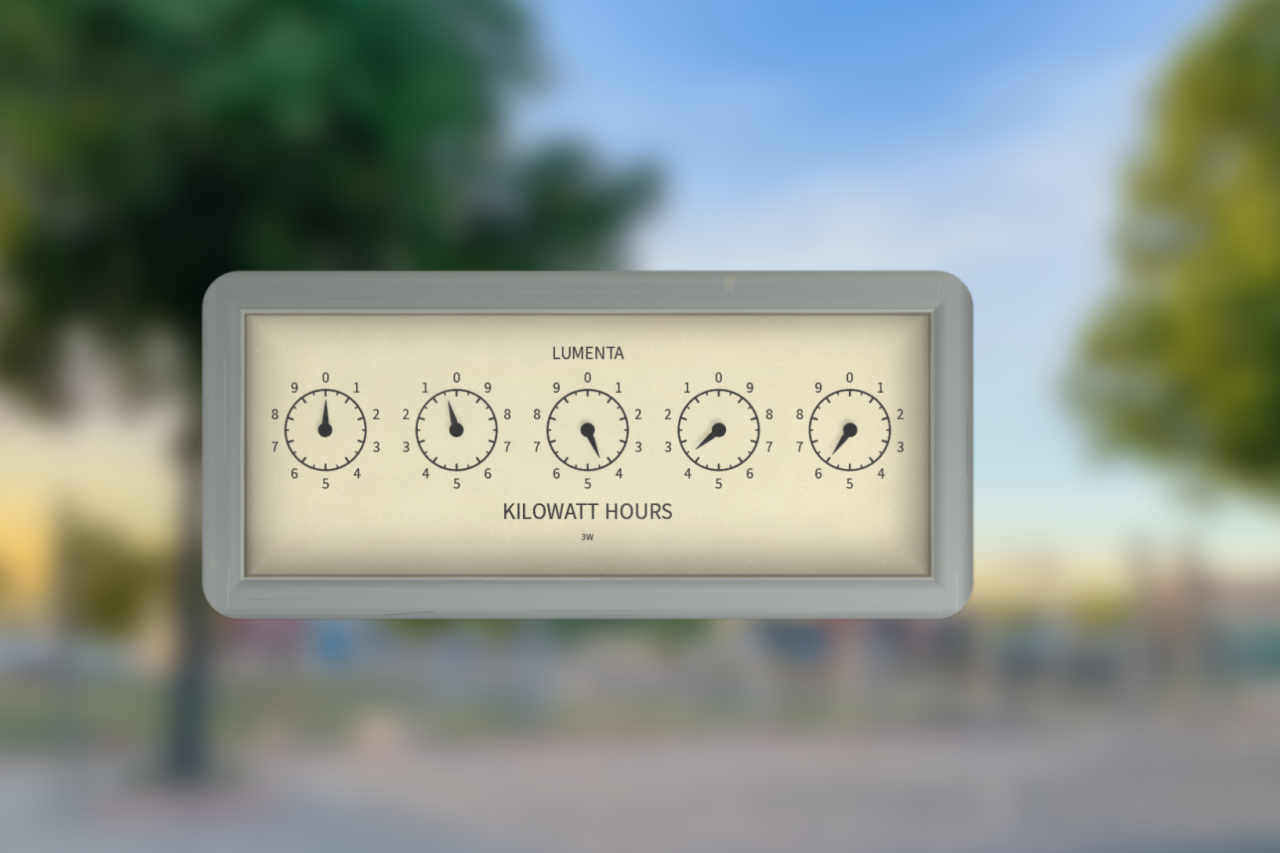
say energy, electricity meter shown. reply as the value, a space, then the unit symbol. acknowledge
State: 436 kWh
